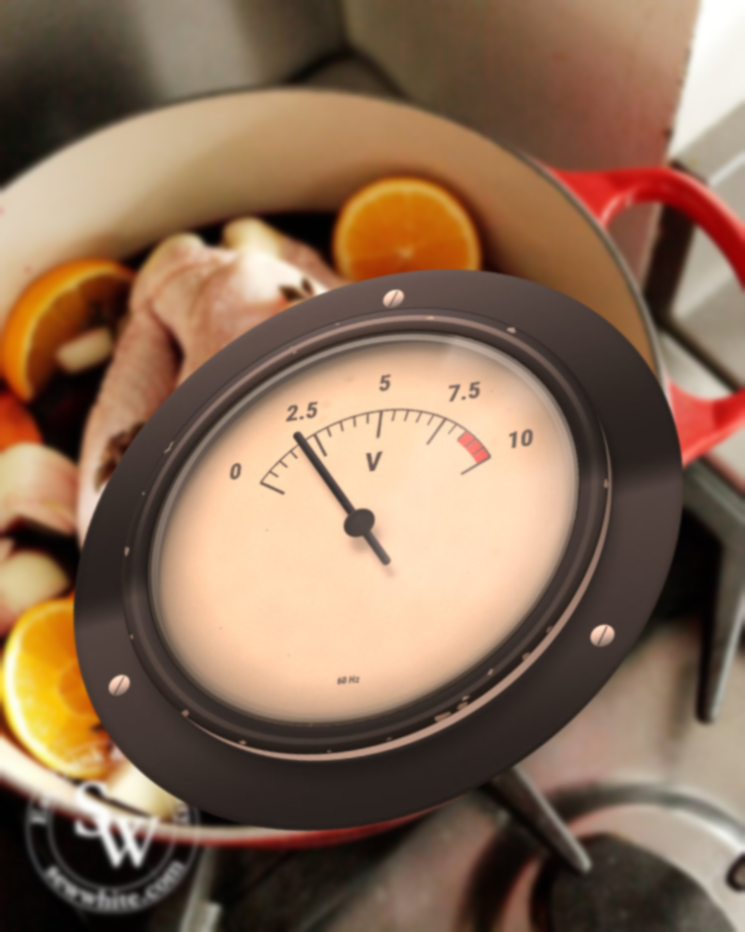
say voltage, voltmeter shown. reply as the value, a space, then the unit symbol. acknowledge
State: 2 V
